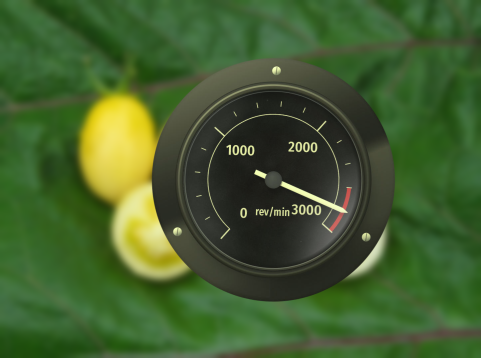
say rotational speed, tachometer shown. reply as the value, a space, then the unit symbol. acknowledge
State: 2800 rpm
